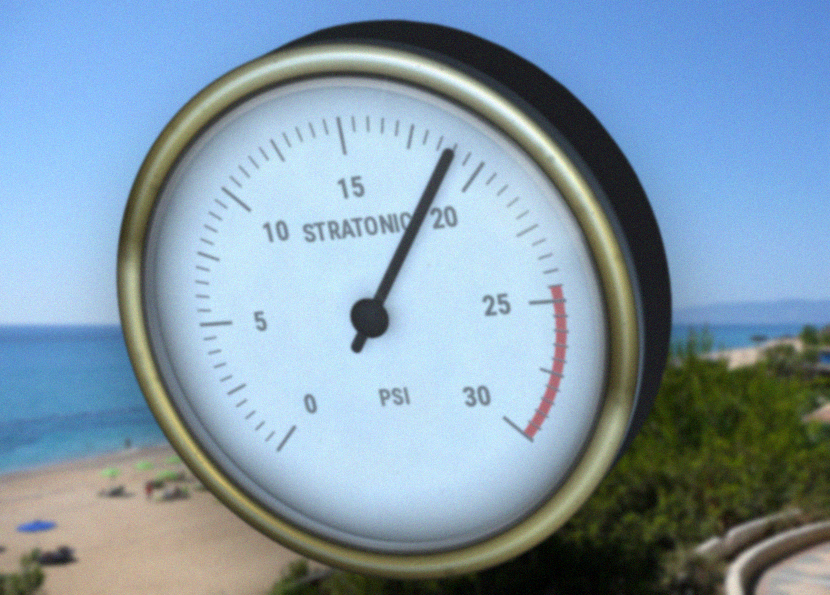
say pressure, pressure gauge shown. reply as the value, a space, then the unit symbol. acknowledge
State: 19 psi
